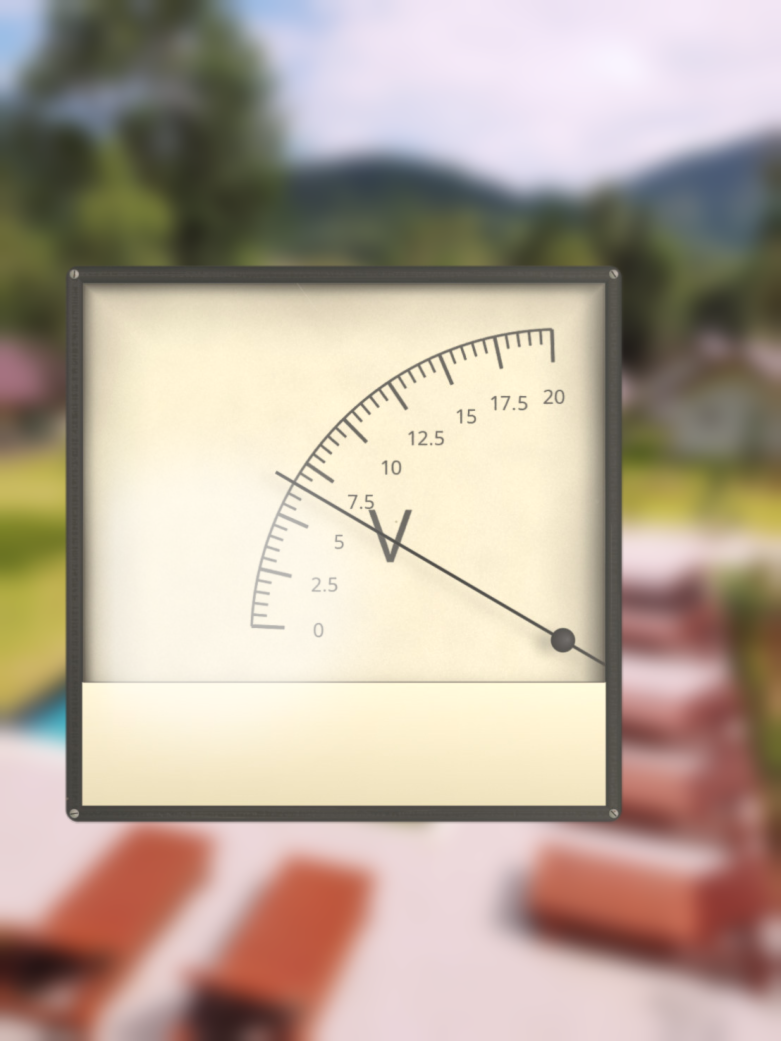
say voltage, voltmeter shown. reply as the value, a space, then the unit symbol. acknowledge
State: 6.5 V
